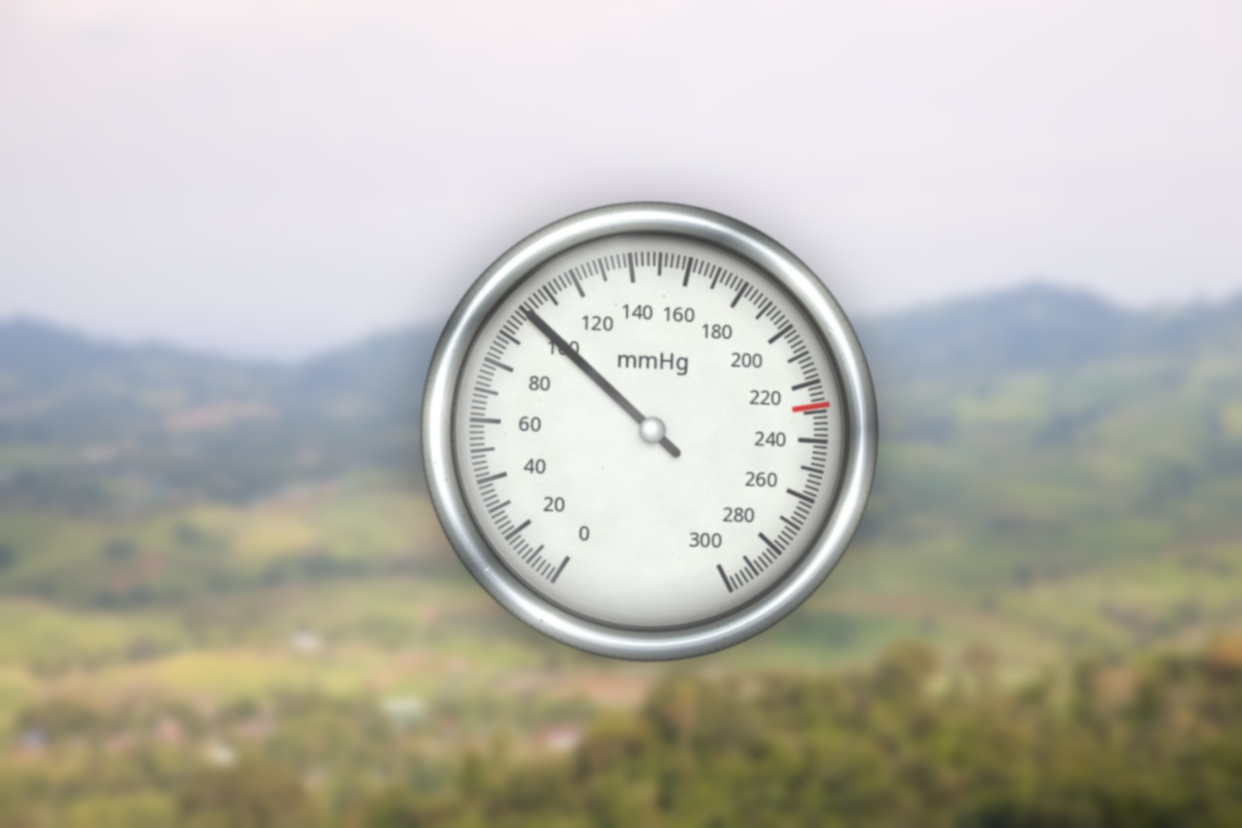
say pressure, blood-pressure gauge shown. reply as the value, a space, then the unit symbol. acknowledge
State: 100 mmHg
